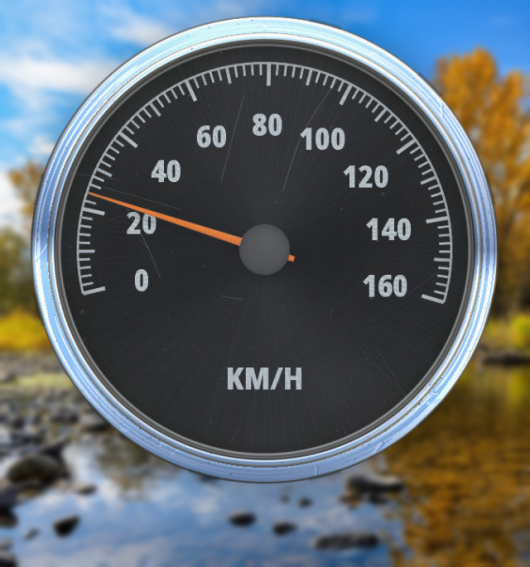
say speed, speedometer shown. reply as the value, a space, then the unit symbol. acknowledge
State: 24 km/h
